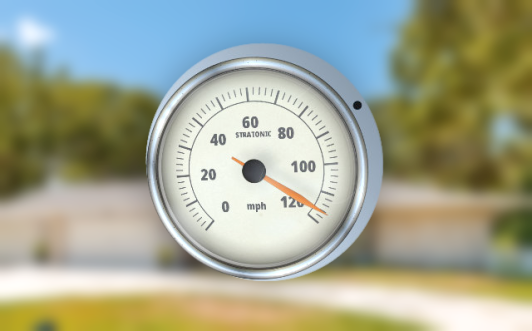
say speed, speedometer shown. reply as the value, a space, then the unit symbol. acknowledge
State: 116 mph
